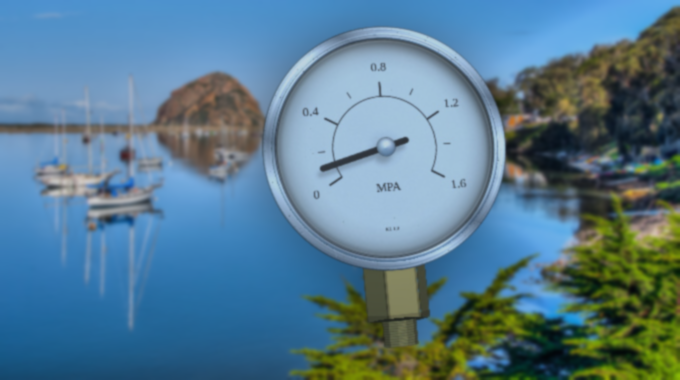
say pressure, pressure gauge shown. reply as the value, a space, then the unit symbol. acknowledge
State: 0.1 MPa
